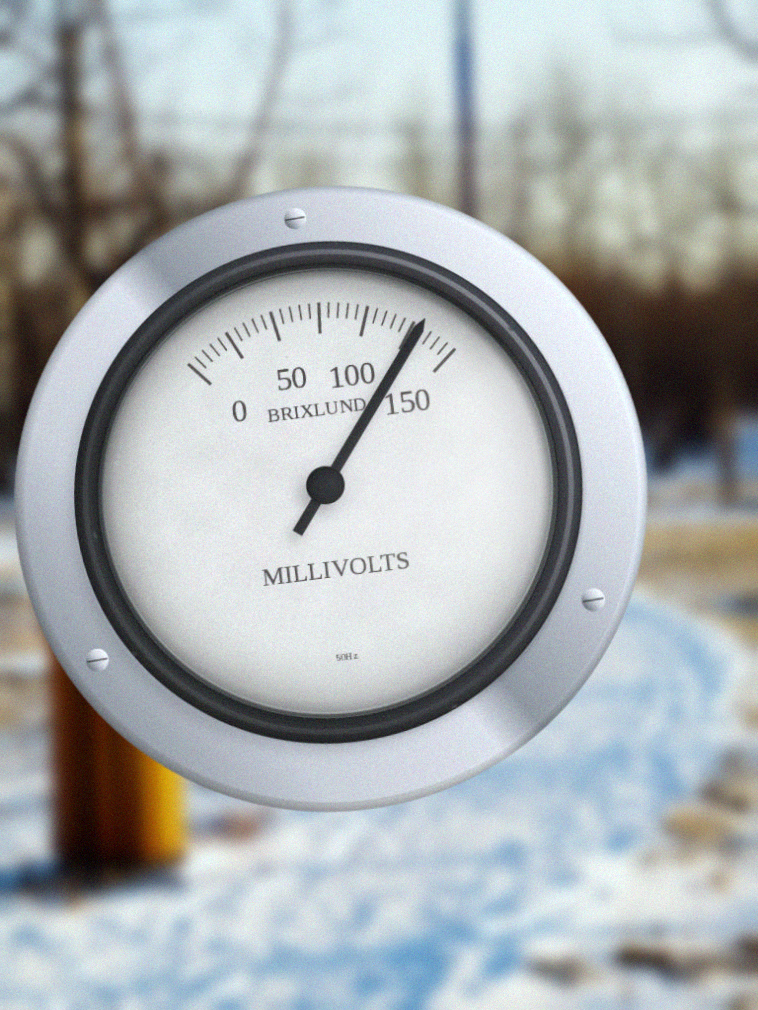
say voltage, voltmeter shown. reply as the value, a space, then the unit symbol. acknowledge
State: 130 mV
